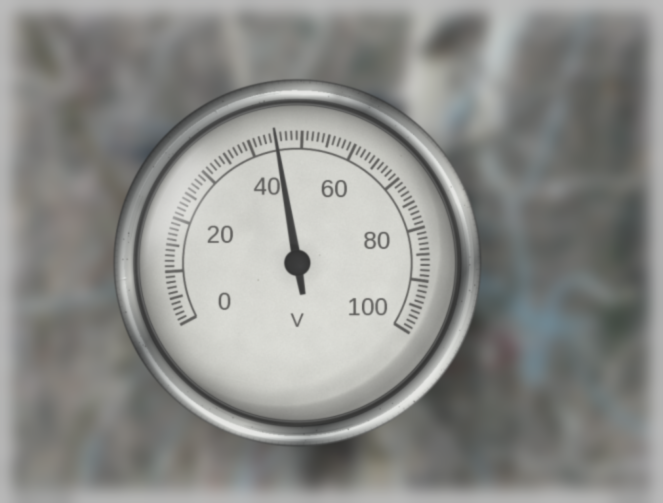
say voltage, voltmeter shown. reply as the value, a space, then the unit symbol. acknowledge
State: 45 V
